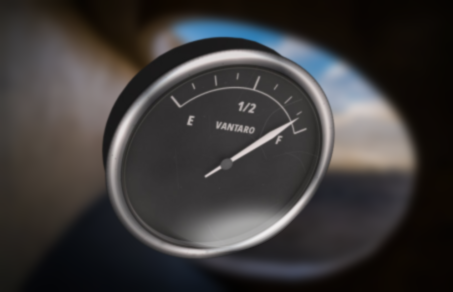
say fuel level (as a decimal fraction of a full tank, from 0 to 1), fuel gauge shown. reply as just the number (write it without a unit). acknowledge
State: 0.875
